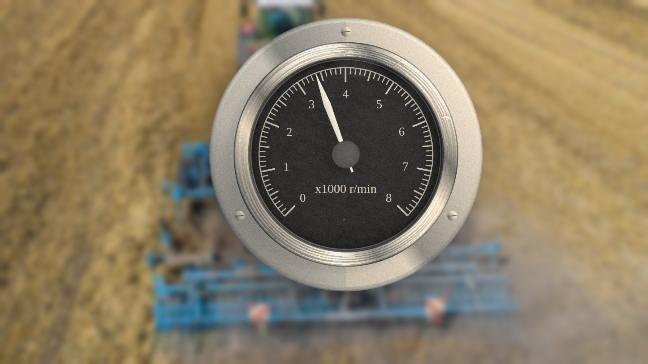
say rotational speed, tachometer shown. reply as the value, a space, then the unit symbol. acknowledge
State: 3400 rpm
